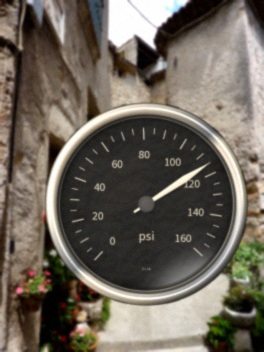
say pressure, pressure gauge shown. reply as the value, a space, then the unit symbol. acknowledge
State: 115 psi
